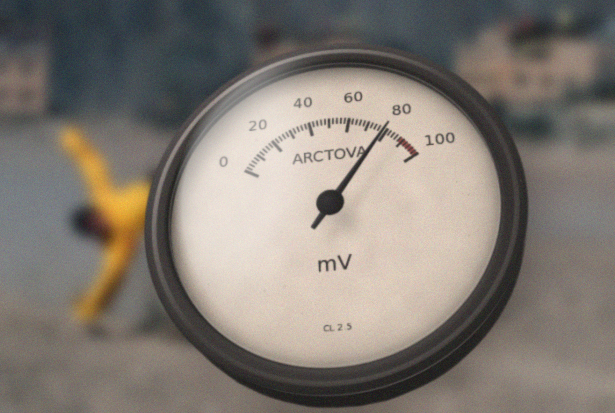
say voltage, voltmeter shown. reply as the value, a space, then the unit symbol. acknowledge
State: 80 mV
